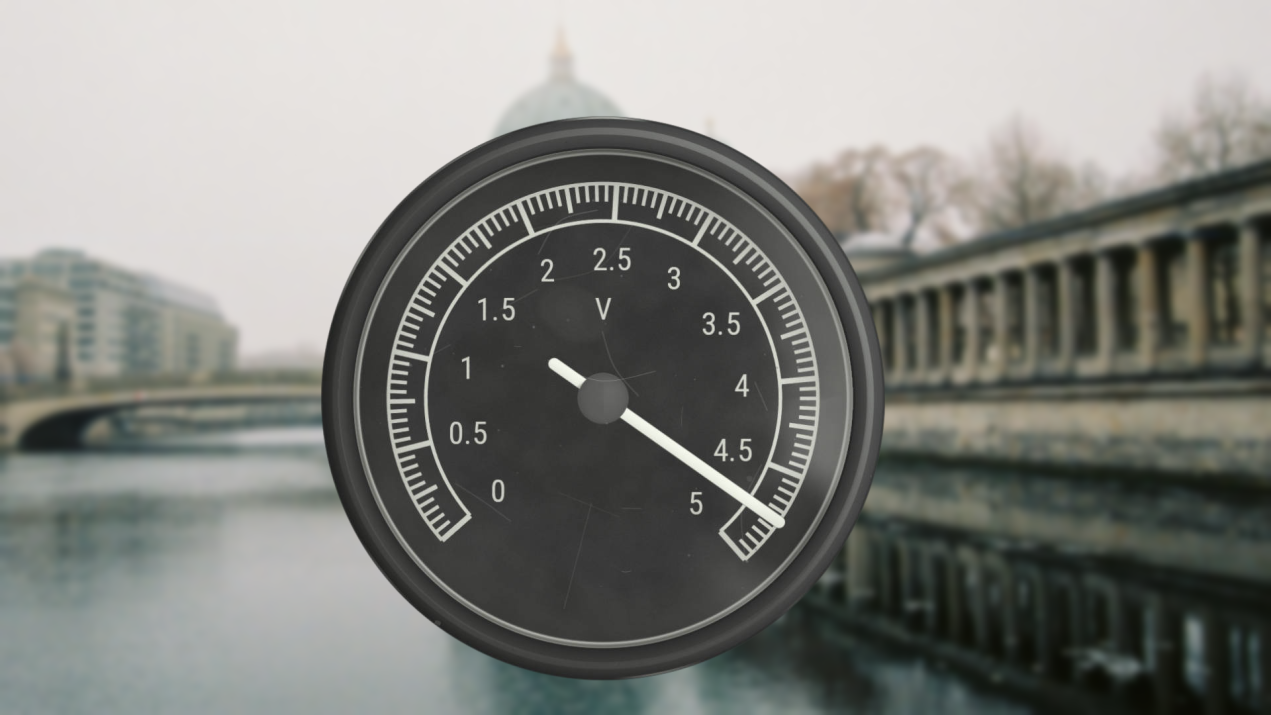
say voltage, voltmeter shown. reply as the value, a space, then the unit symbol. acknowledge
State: 4.75 V
